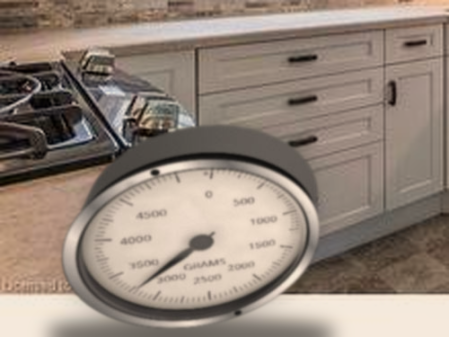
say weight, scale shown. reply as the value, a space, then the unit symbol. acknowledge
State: 3250 g
